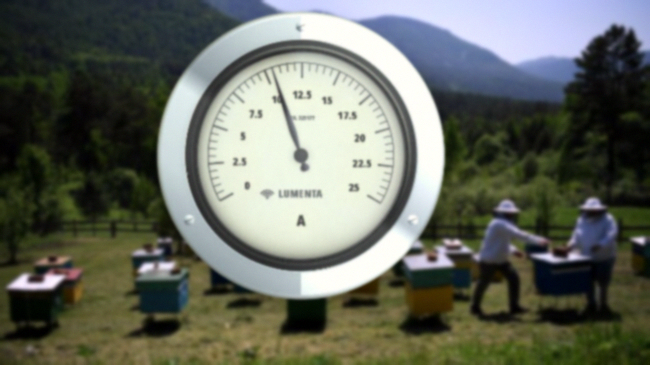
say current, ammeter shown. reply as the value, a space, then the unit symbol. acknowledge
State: 10.5 A
